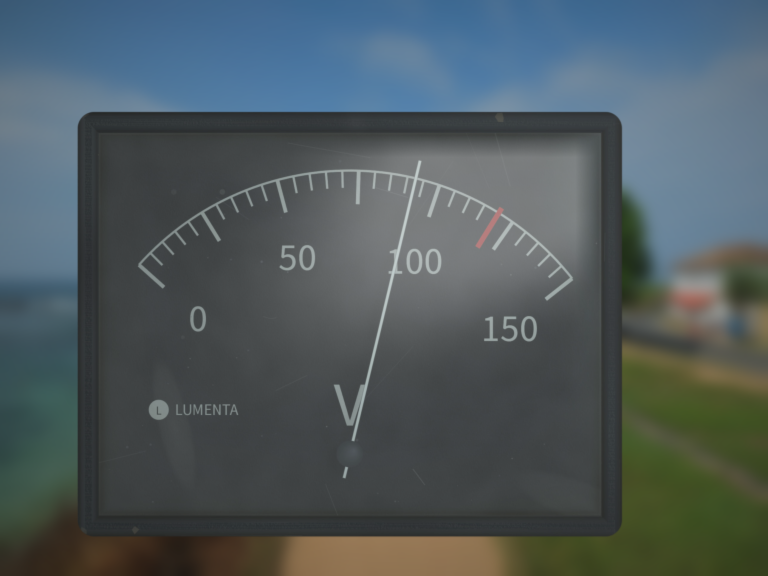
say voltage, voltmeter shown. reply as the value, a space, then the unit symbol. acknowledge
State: 92.5 V
